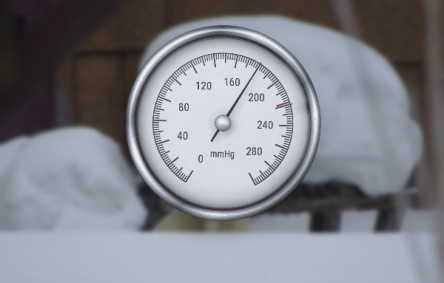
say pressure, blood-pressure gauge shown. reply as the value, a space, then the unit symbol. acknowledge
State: 180 mmHg
